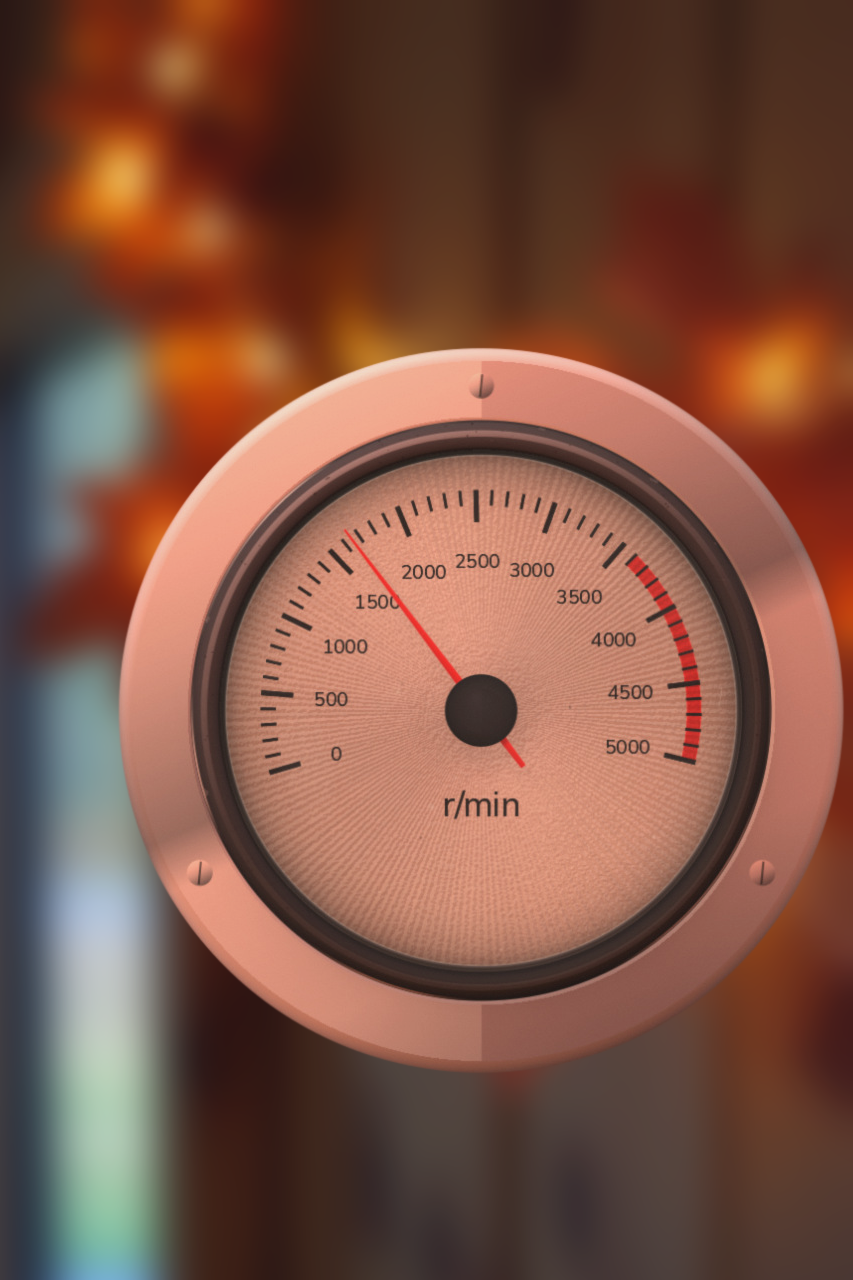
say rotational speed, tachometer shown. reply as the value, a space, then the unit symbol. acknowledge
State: 1650 rpm
